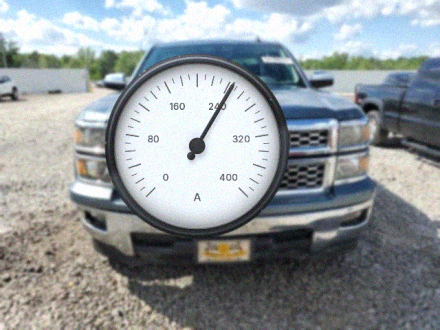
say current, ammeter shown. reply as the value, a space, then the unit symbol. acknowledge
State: 245 A
